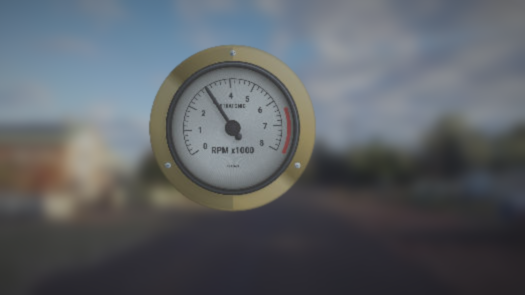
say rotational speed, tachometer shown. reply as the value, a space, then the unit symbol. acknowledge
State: 3000 rpm
